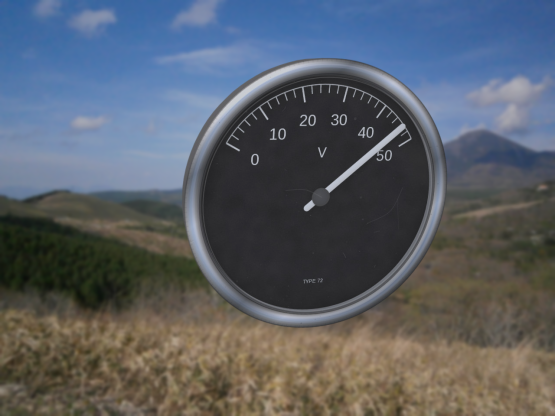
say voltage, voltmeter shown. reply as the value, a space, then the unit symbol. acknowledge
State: 46 V
